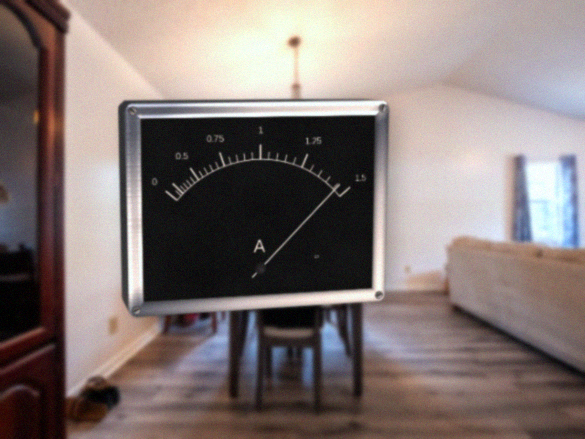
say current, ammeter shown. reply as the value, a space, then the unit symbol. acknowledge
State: 1.45 A
